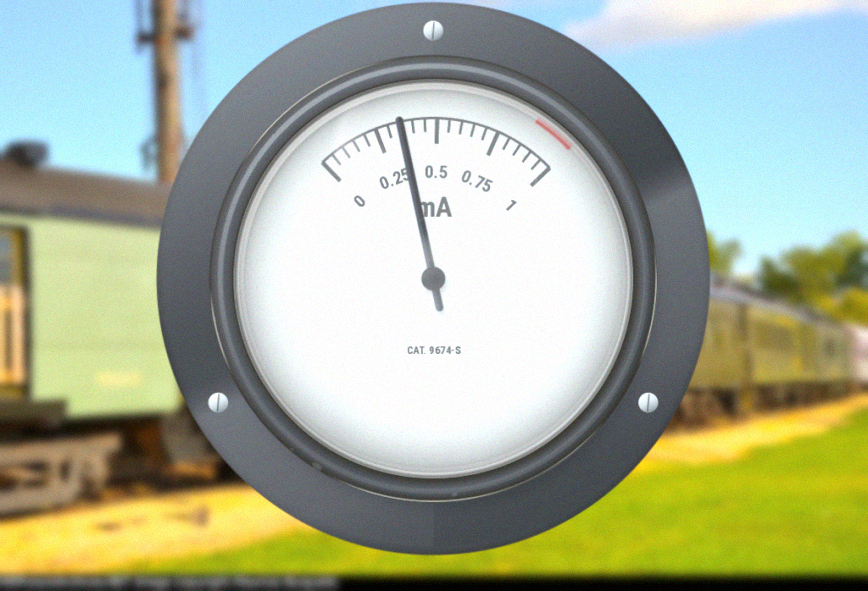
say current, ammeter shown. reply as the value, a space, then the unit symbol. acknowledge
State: 0.35 mA
